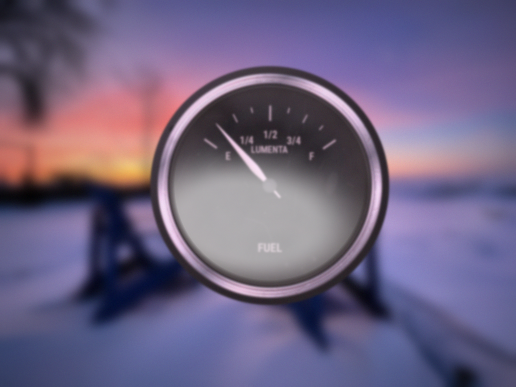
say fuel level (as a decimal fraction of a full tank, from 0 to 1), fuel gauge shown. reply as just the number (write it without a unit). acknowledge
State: 0.125
